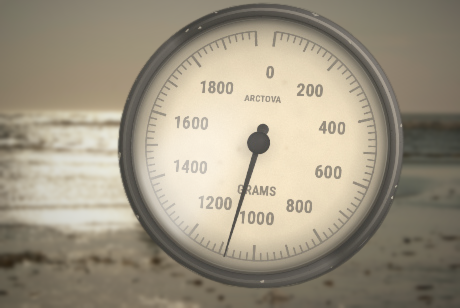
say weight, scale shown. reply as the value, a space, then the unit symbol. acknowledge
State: 1080 g
